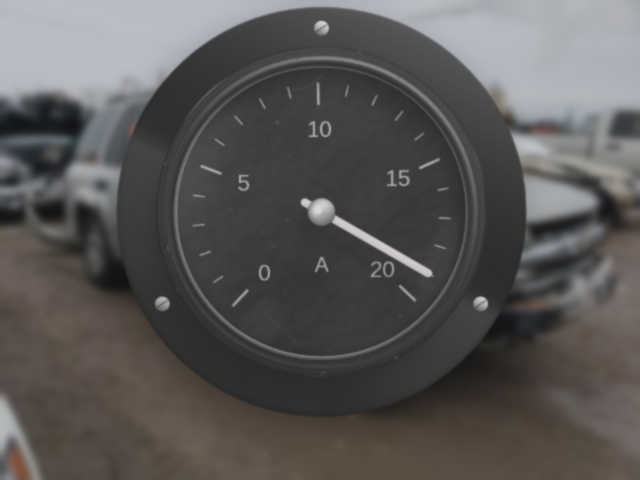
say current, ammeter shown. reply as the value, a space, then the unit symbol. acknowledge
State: 19 A
